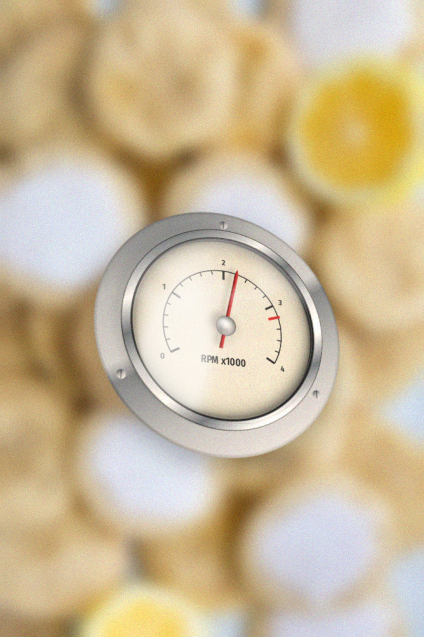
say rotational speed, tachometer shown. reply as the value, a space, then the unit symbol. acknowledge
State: 2200 rpm
